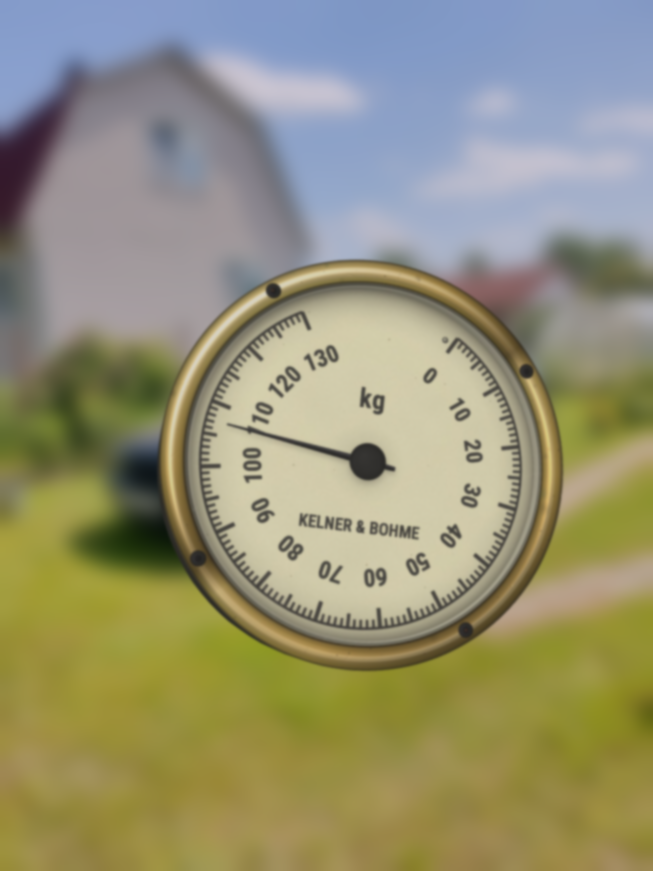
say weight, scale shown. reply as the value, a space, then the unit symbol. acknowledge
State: 107 kg
